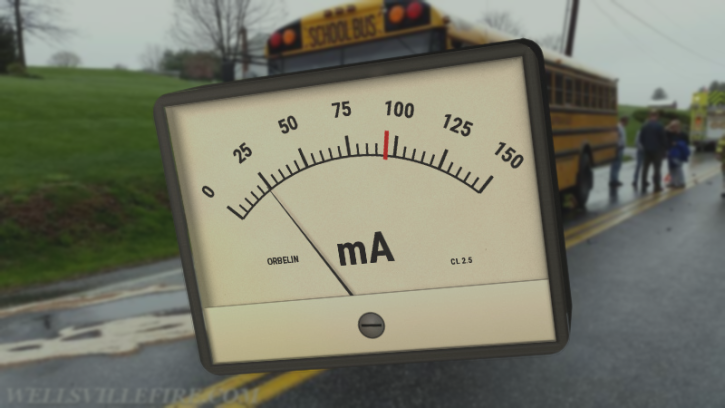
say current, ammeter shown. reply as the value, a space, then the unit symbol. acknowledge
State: 25 mA
